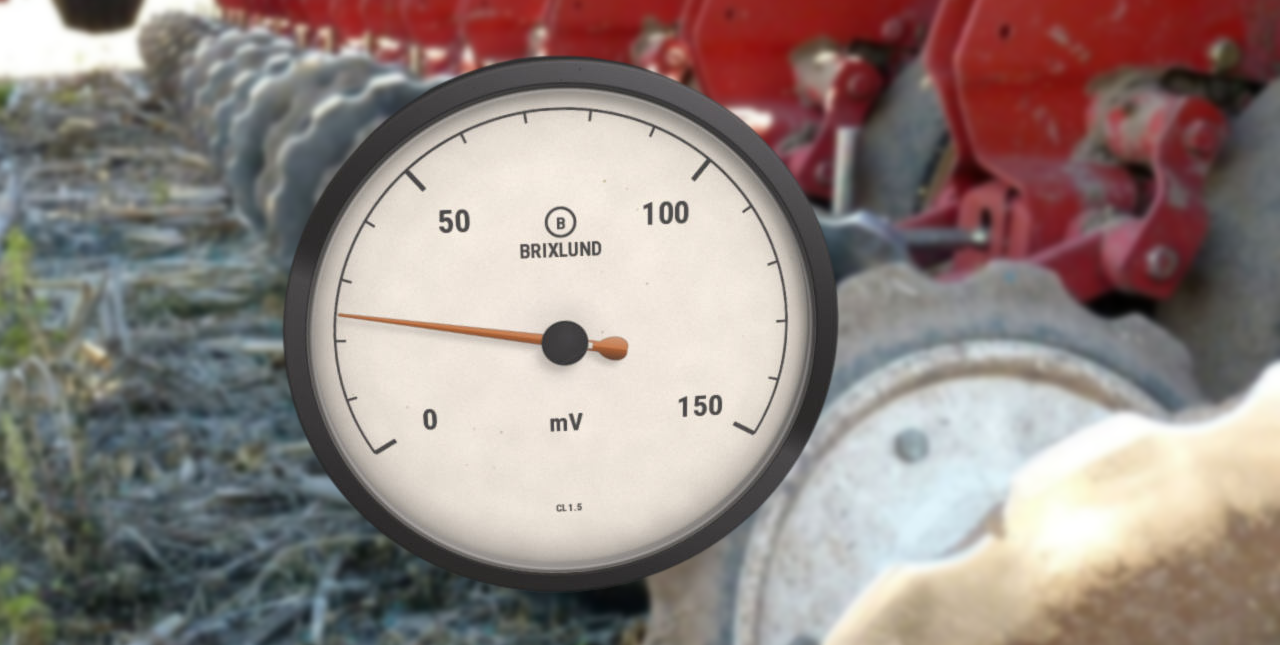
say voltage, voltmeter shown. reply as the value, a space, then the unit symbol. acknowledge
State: 25 mV
